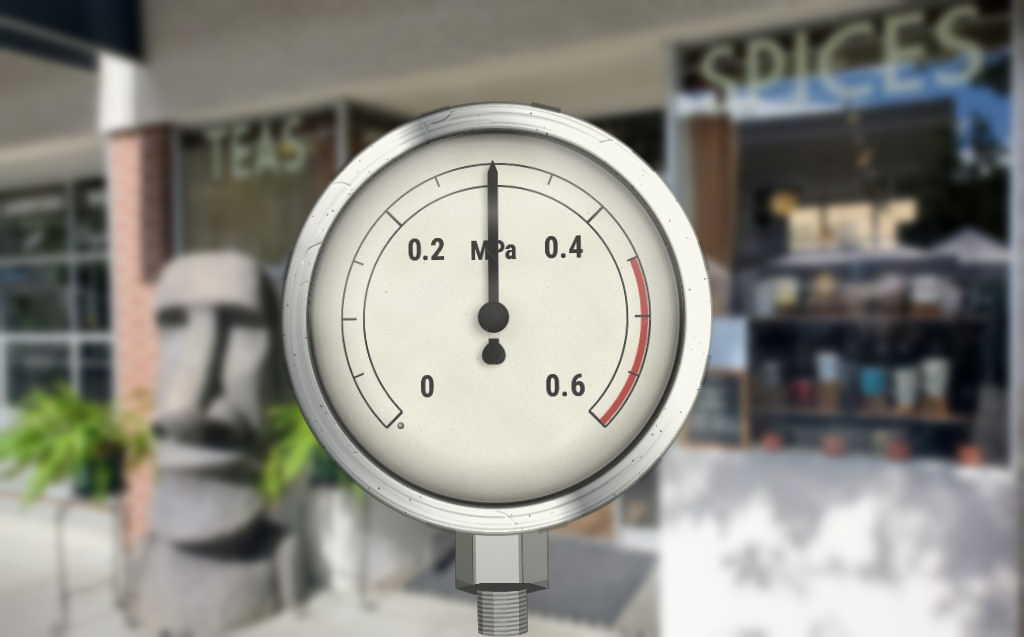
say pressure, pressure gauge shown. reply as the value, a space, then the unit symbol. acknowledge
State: 0.3 MPa
